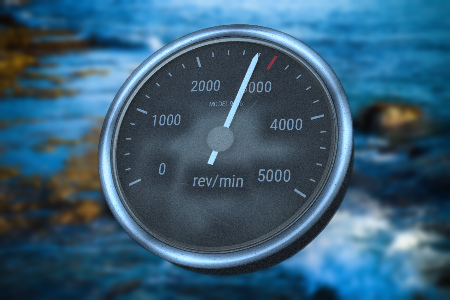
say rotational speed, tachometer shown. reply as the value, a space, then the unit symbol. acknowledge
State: 2800 rpm
